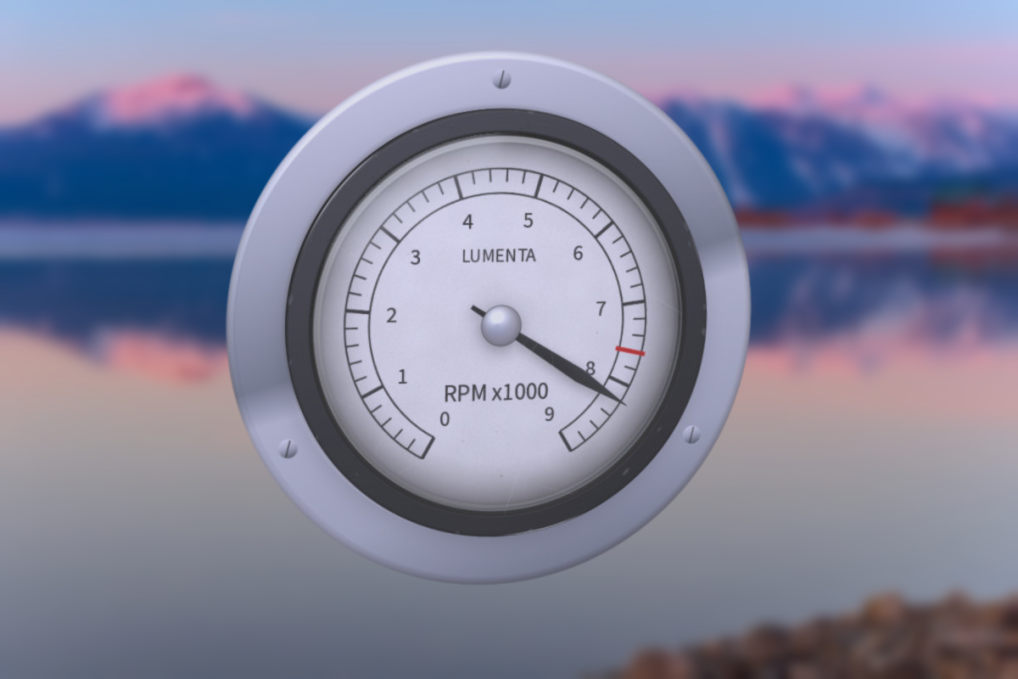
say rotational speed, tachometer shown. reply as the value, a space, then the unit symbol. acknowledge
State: 8200 rpm
